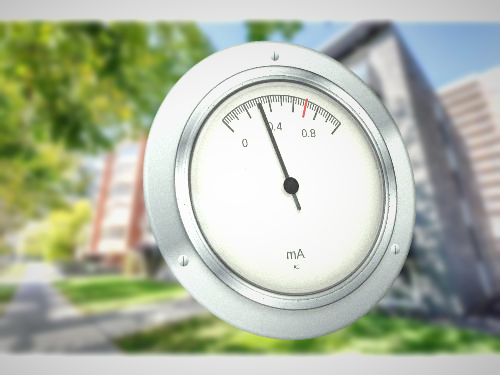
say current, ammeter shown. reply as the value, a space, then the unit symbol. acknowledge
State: 0.3 mA
